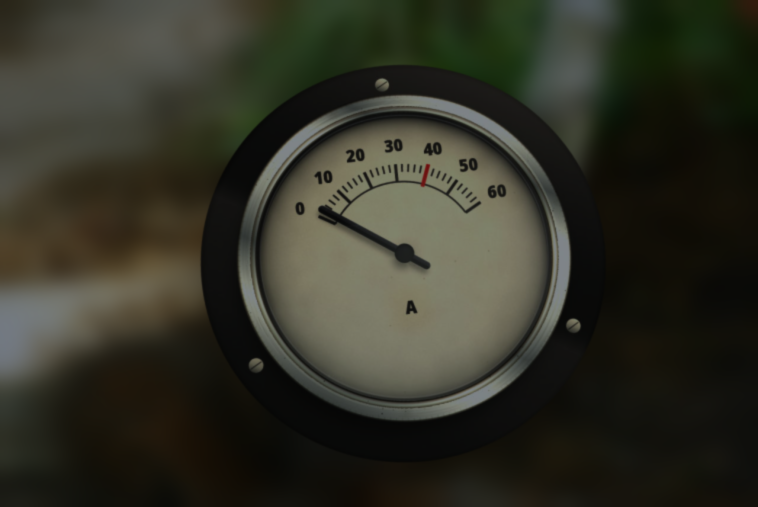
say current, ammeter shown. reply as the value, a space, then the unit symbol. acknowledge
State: 2 A
